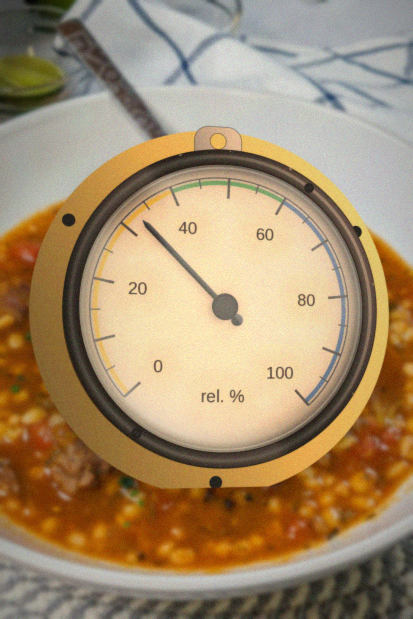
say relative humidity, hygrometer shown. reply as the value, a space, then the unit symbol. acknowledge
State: 32.5 %
